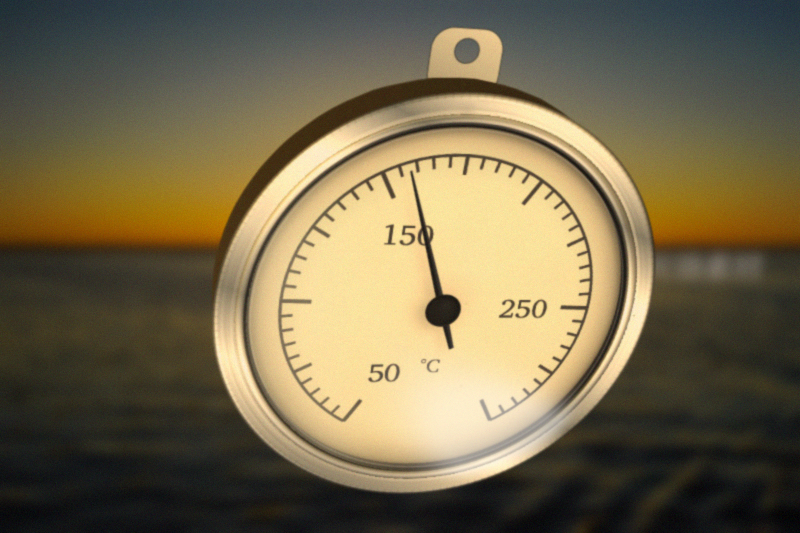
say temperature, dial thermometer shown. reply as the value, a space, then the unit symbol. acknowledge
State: 157.5 °C
